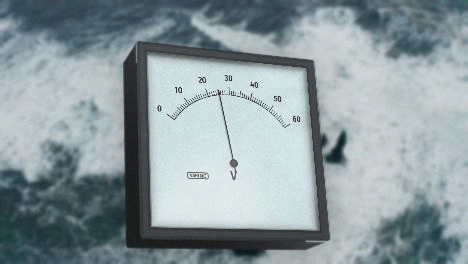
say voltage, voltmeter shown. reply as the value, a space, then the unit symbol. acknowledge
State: 25 V
